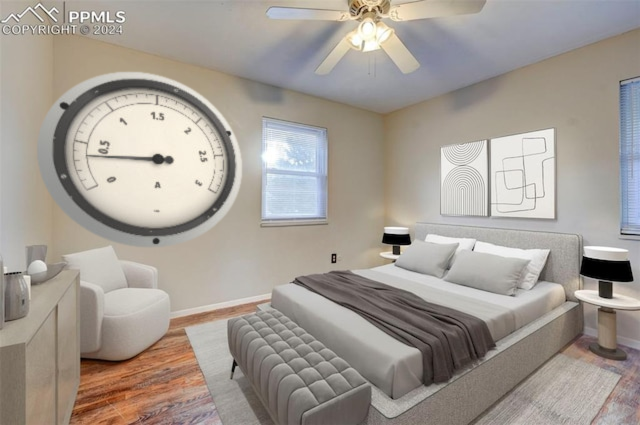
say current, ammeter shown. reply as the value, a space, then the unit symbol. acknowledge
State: 0.35 A
